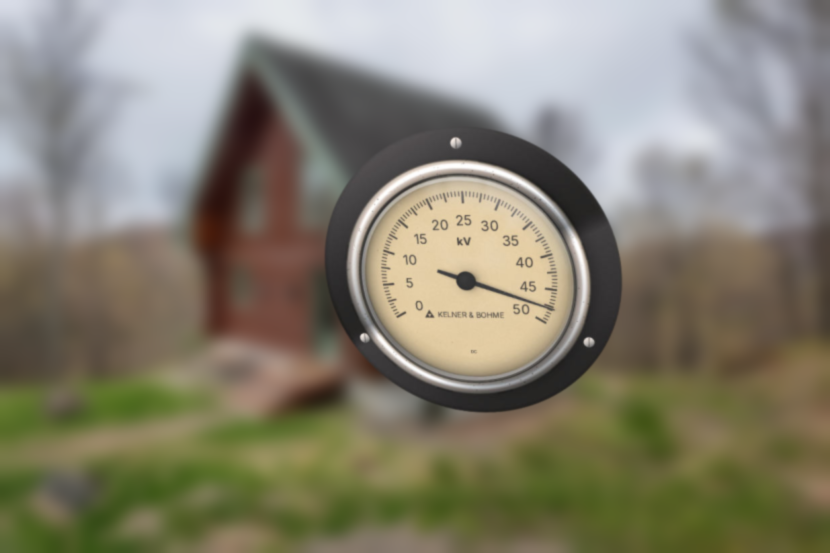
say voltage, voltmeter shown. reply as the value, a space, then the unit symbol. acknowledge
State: 47.5 kV
